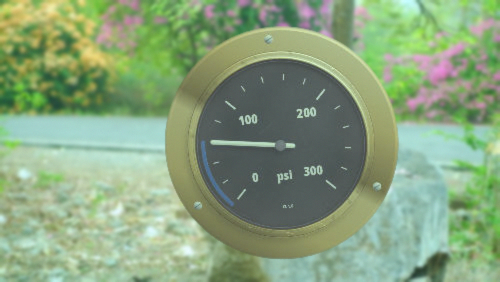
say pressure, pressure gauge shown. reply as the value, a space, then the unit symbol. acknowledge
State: 60 psi
